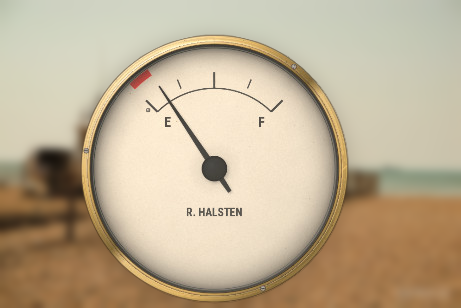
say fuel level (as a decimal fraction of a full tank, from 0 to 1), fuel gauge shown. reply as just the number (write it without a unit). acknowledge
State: 0.125
